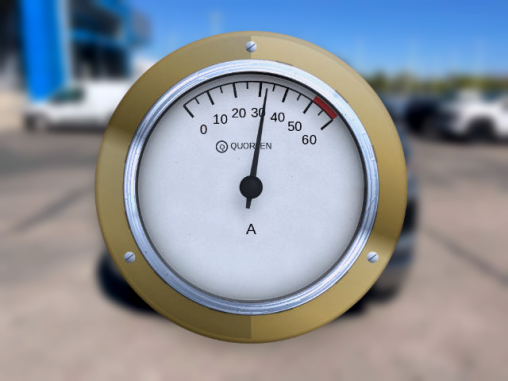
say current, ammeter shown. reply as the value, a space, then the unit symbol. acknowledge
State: 32.5 A
